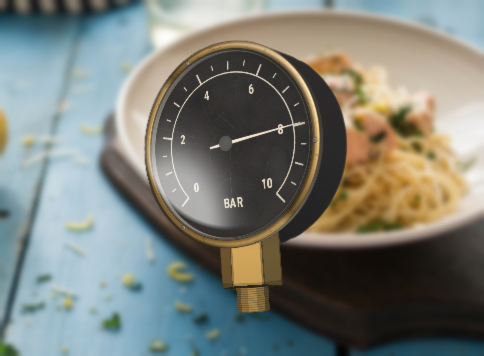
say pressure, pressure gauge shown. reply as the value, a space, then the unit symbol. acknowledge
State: 8 bar
